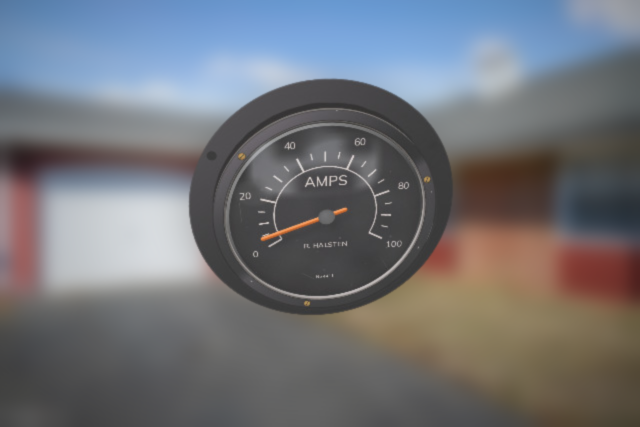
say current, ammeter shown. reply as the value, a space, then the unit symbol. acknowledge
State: 5 A
